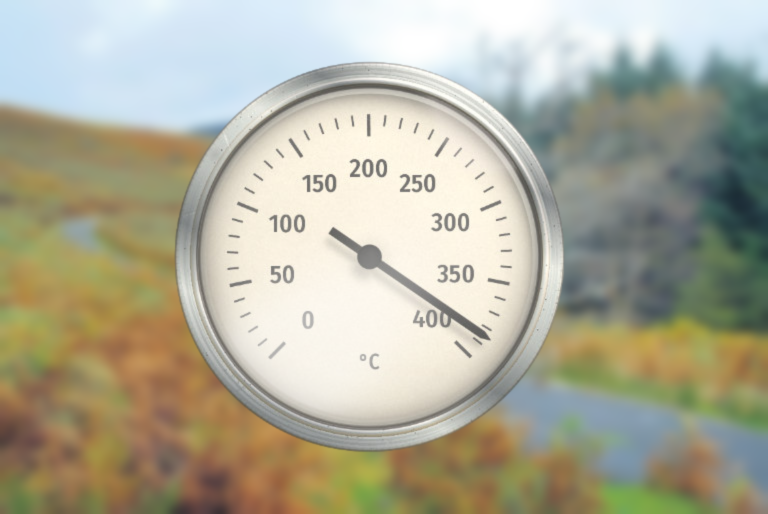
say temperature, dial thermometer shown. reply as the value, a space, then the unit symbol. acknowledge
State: 385 °C
